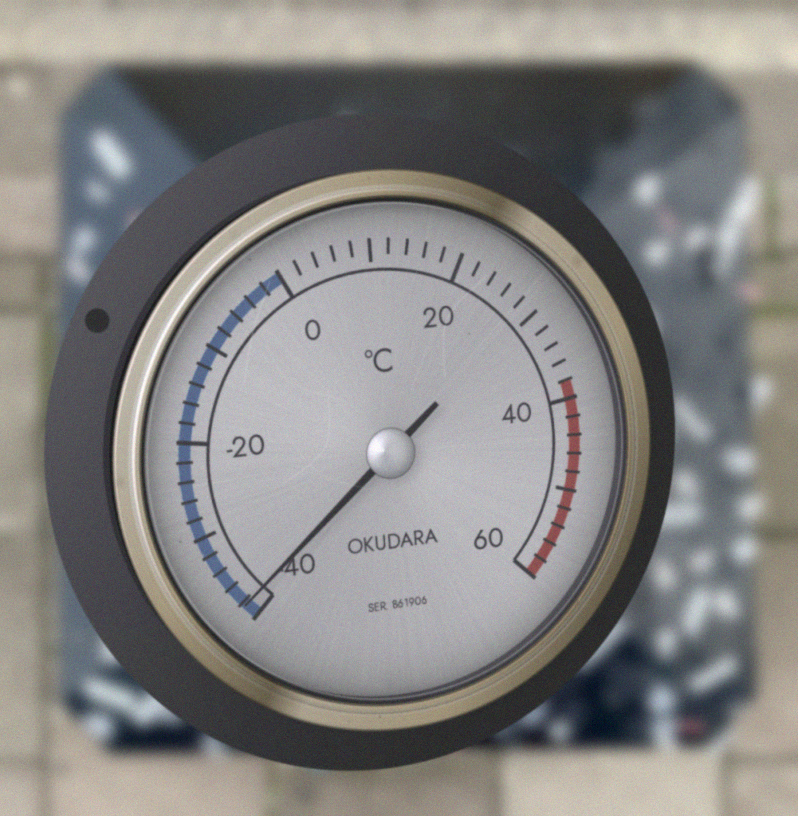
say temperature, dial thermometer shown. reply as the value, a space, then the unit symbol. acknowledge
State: -38 °C
